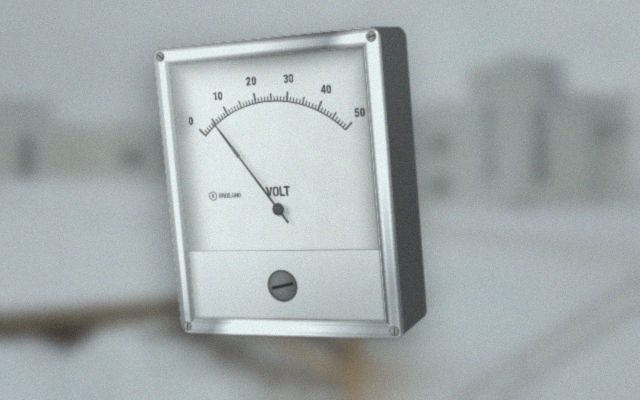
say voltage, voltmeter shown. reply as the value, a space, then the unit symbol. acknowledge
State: 5 V
